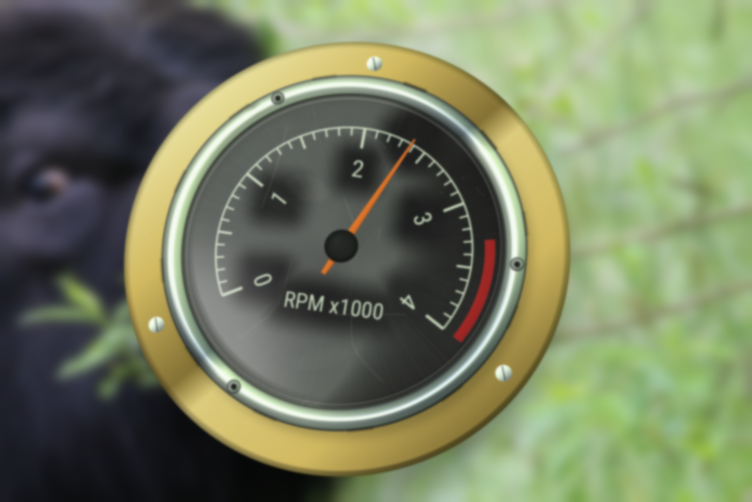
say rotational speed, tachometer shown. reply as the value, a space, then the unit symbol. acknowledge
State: 2400 rpm
